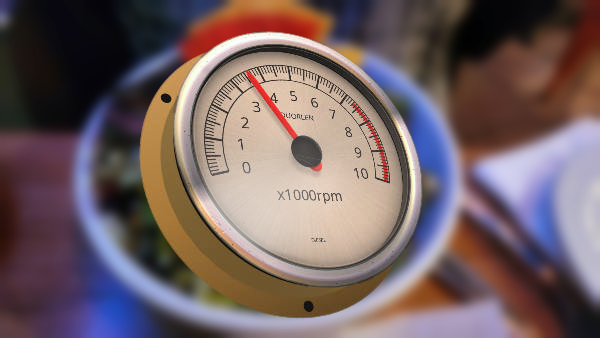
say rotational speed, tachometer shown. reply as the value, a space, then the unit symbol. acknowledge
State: 3500 rpm
